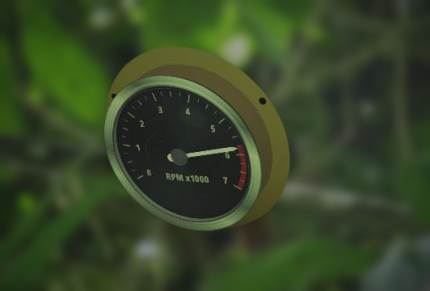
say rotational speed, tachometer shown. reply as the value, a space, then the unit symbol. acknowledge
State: 5750 rpm
